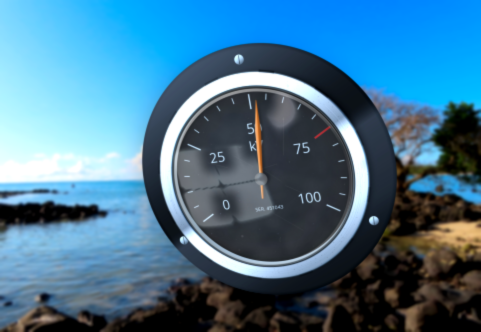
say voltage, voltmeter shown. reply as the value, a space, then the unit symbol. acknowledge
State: 52.5 kV
